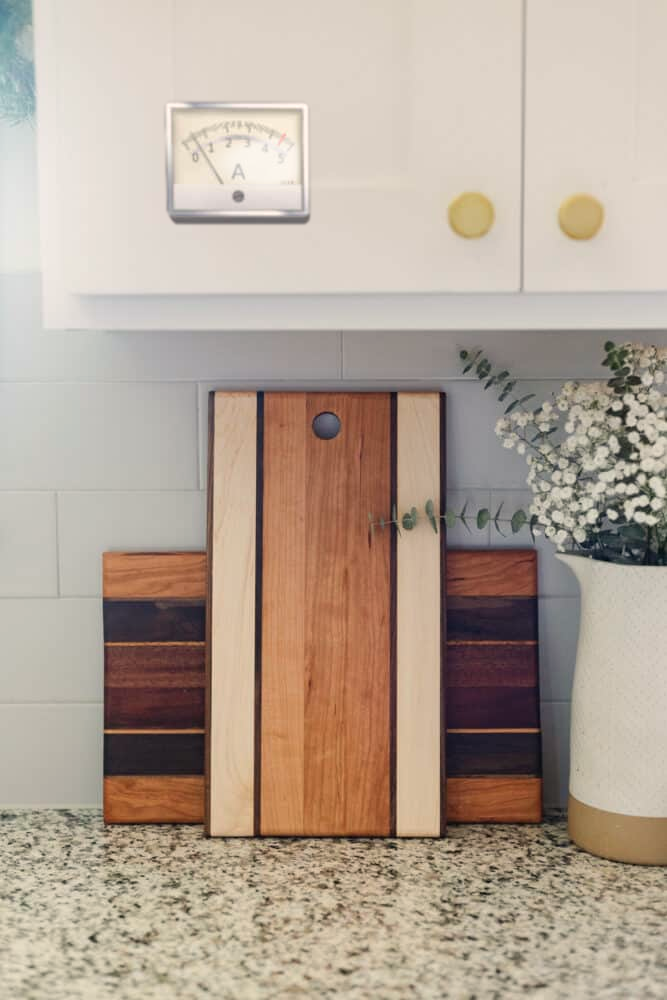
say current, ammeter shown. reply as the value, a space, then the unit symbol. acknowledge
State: 0.5 A
